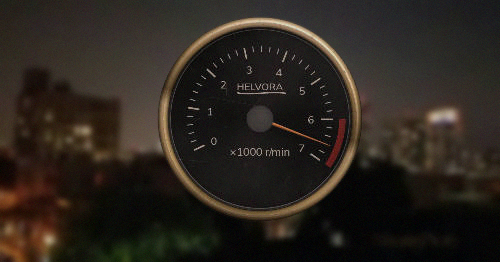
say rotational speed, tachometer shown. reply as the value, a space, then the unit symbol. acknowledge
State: 6600 rpm
